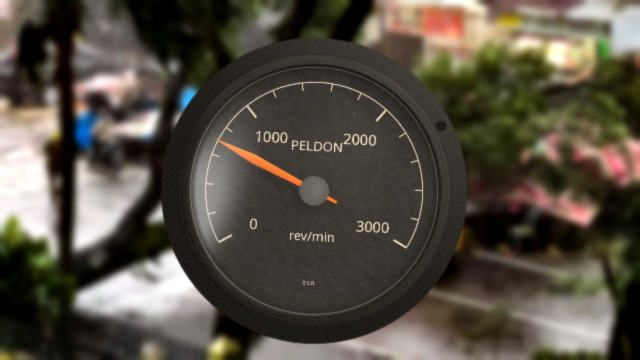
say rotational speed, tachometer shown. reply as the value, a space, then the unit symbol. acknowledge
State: 700 rpm
